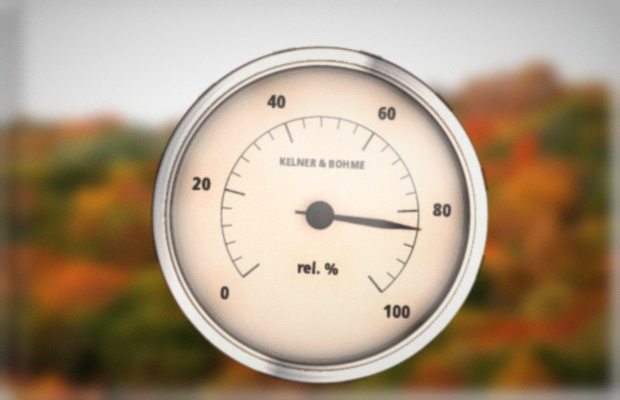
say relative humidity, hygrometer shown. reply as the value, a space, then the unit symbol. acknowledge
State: 84 %
